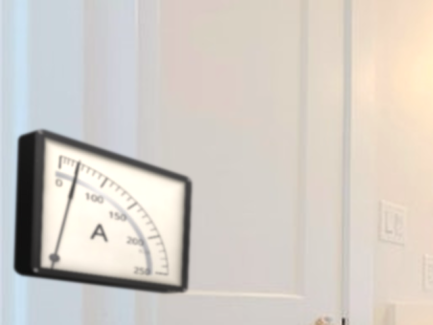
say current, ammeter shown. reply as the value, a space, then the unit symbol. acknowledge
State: 50 A
